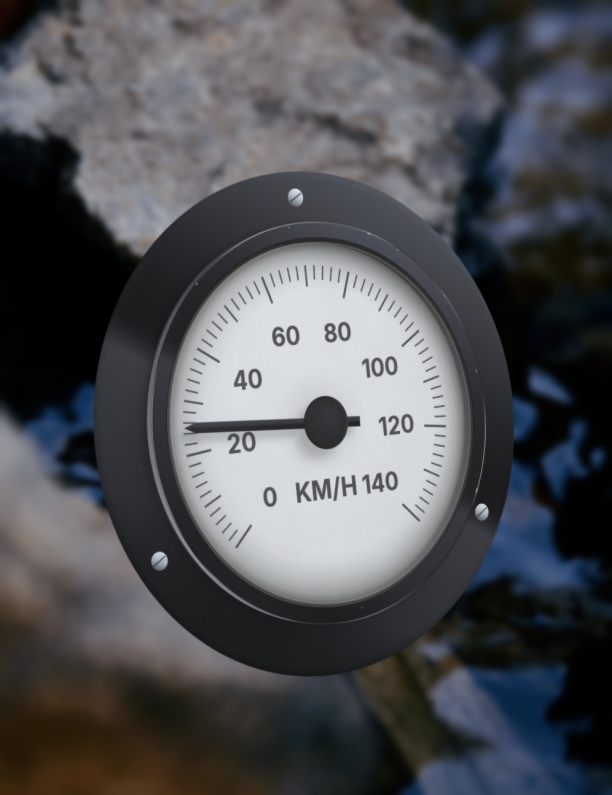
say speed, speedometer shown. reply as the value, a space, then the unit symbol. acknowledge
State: 25 km/h
